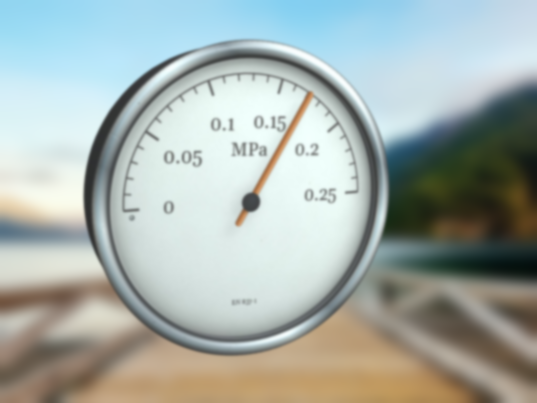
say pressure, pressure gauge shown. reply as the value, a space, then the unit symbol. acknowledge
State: 0.17 MPa
